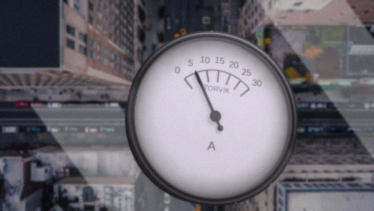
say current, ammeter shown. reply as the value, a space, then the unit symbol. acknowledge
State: 5 A
